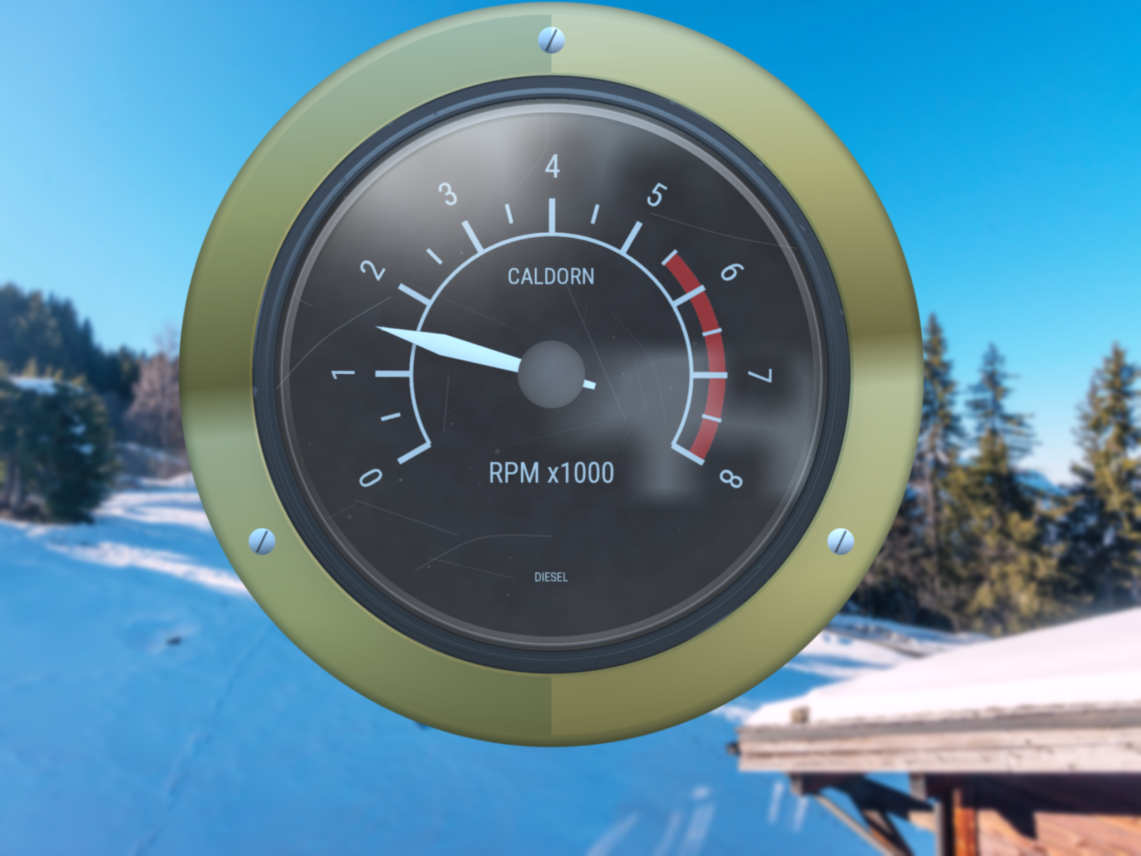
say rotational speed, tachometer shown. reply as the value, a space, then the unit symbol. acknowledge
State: 1500 rpm
